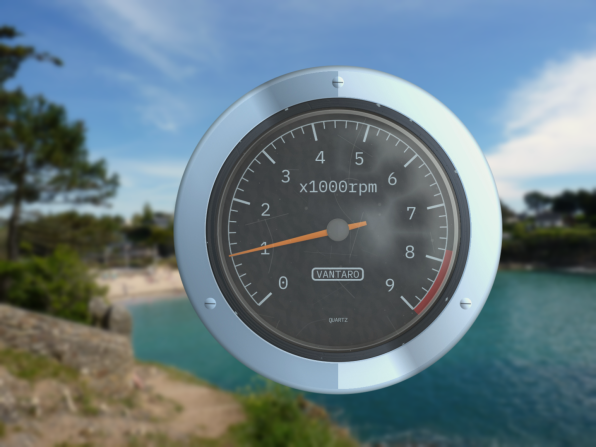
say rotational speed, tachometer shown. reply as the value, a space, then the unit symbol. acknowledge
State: 1000 rpm
